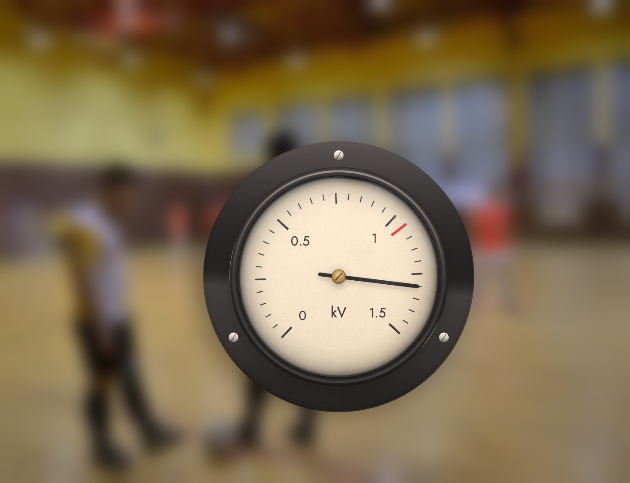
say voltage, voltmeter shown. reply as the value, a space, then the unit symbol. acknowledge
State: 1.3 kV
